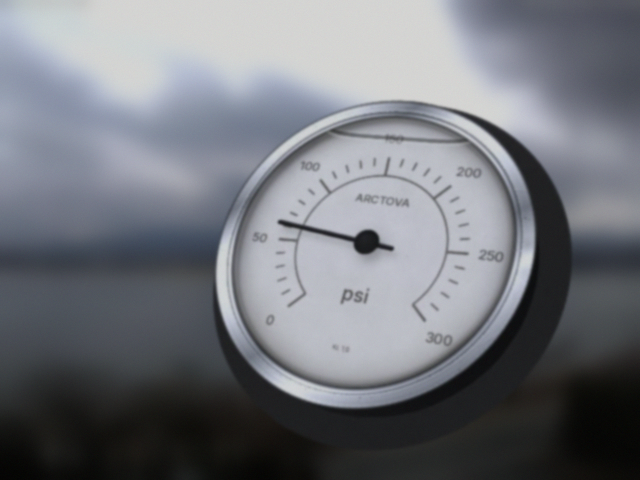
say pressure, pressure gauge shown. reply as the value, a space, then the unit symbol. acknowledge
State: 60 psi
